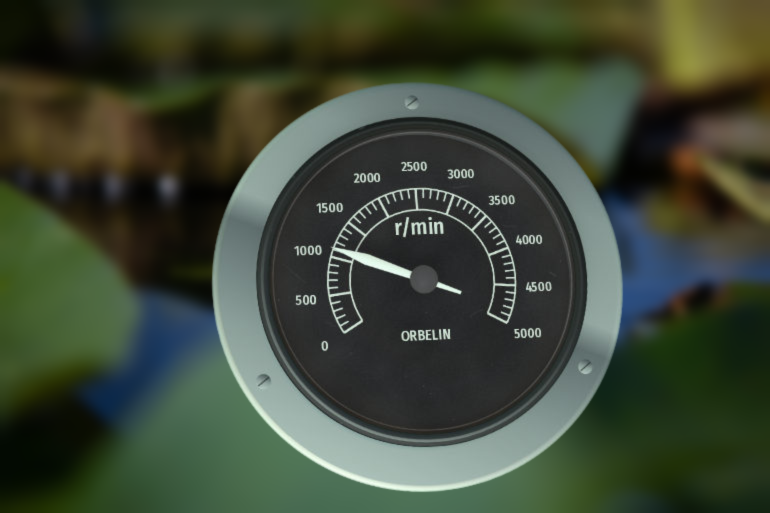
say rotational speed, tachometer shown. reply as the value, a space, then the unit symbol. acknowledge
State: 1100 rpm
